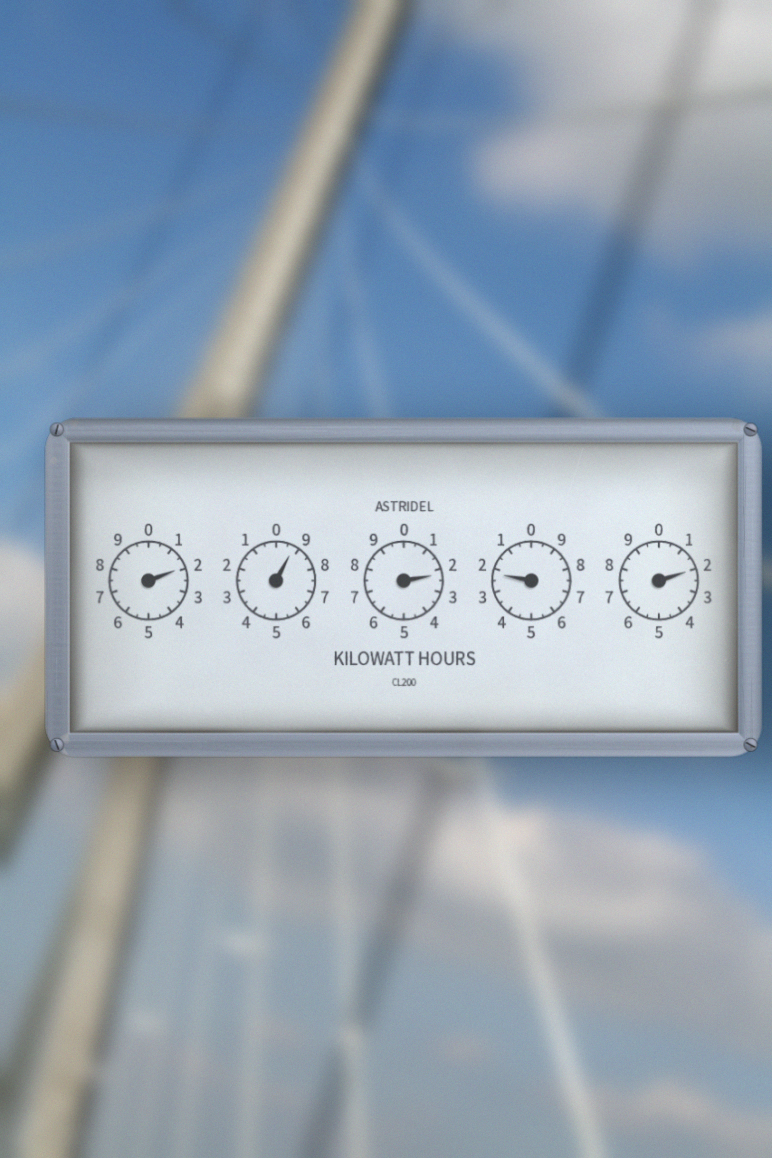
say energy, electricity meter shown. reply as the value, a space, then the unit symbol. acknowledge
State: 19222 kWh
